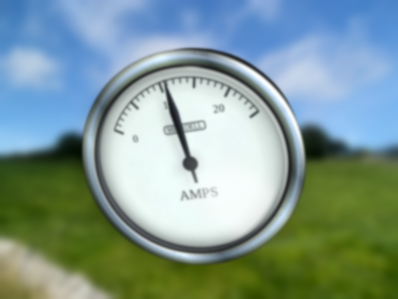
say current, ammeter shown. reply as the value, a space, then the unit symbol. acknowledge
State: 11 A
